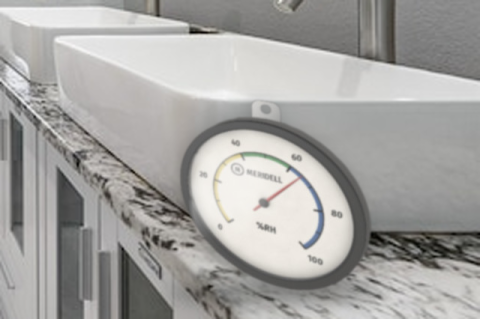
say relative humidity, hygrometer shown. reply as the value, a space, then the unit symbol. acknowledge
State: 65 %
